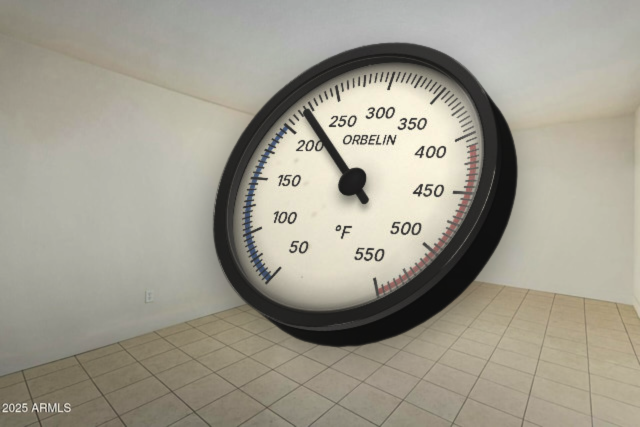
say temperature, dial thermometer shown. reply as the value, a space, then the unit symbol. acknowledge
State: 220 °F
